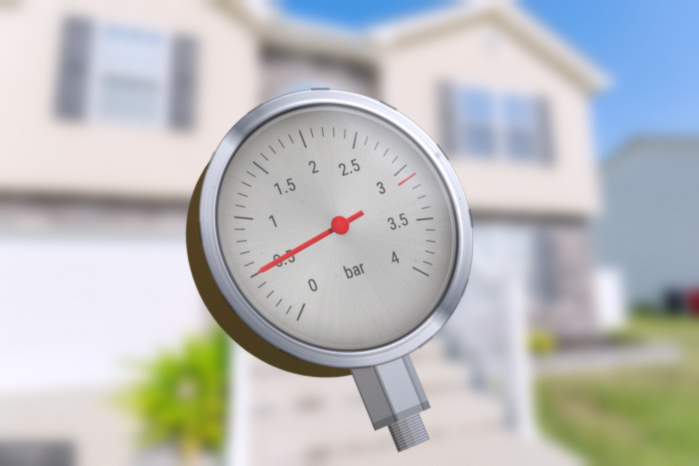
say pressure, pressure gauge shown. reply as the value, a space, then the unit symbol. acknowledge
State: 0.5 bar
